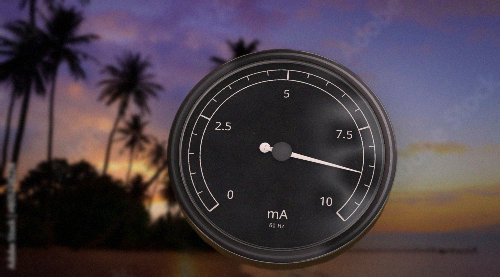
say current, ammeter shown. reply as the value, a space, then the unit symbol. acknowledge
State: 8.75 mA
